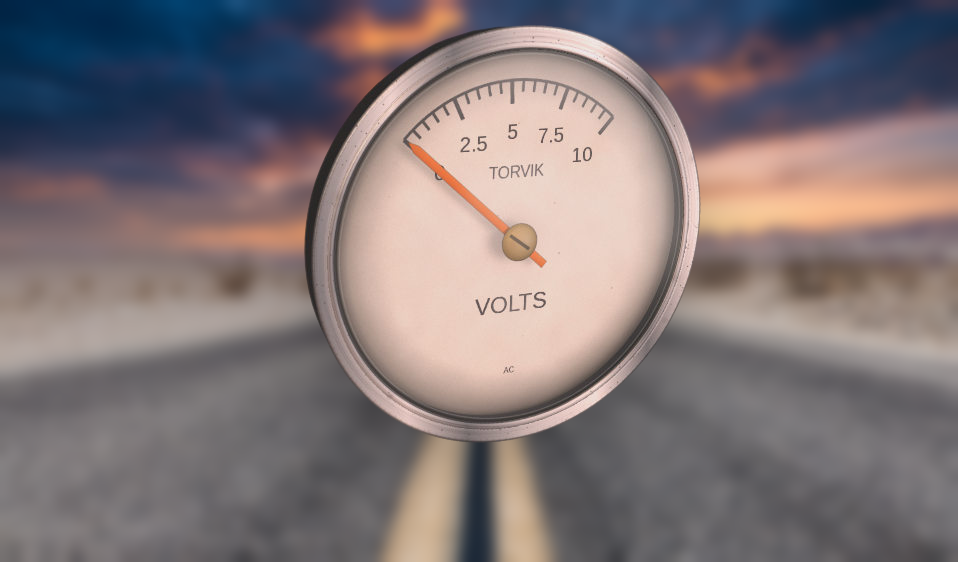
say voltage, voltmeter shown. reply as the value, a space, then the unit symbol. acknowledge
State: 0 V
